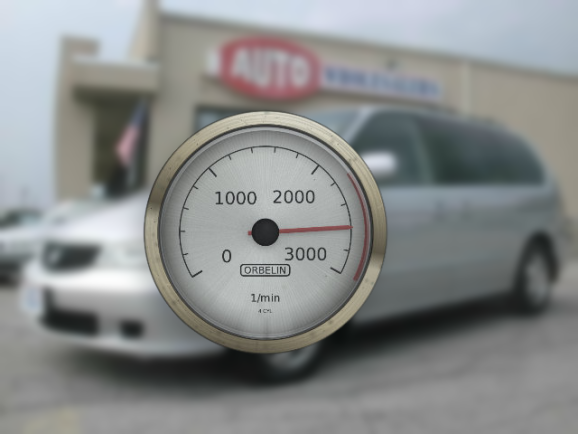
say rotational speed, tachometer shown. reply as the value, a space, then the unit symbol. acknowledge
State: 2600 rpm
